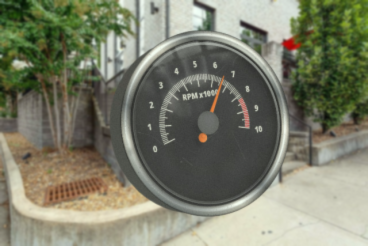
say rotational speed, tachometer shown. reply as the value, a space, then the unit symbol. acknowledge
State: 6500 rpm
